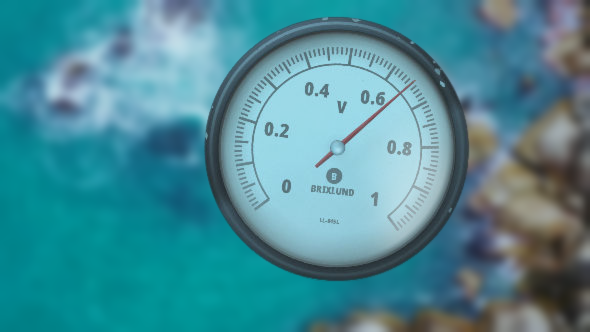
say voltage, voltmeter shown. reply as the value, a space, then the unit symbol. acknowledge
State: 0.65 V
